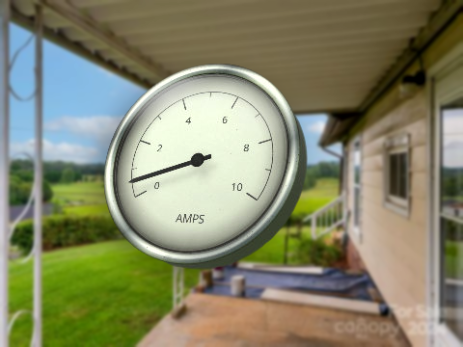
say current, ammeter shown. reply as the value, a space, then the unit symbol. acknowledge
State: 0.5 A
